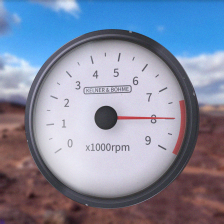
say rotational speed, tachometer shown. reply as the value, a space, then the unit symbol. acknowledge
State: 8000 rpm
